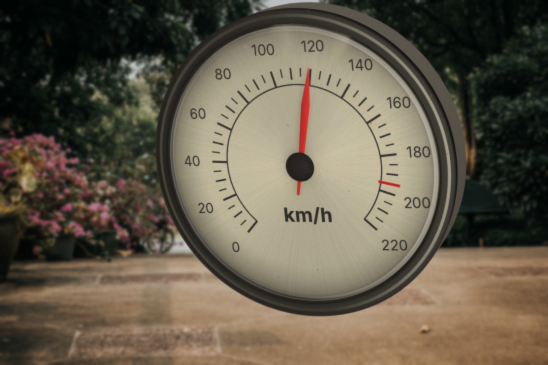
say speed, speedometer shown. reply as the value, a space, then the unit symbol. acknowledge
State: 120 km/h
